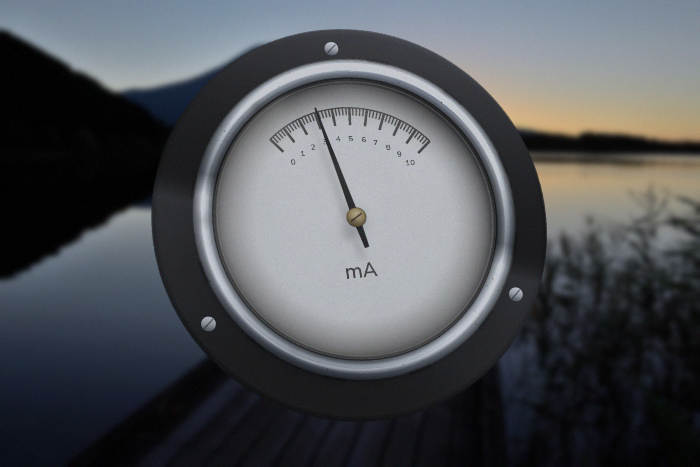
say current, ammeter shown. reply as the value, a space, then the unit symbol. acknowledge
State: 3 mA
